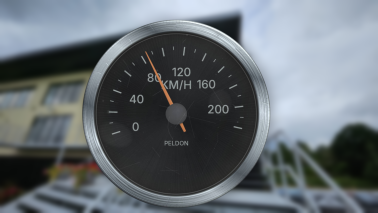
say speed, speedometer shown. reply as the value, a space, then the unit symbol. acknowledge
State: 85 km/h
